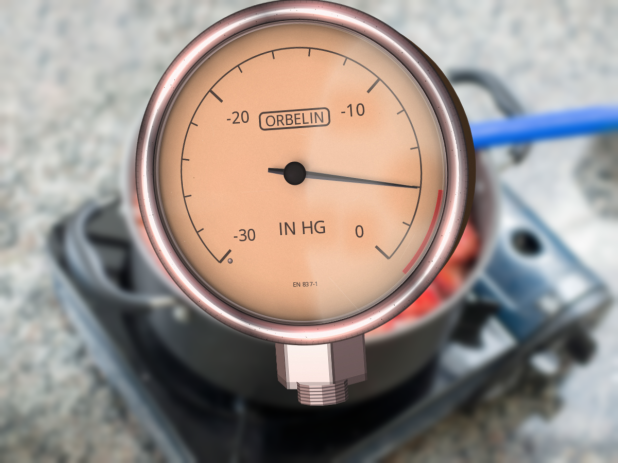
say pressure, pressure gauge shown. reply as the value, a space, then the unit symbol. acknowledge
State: -4 inHg
